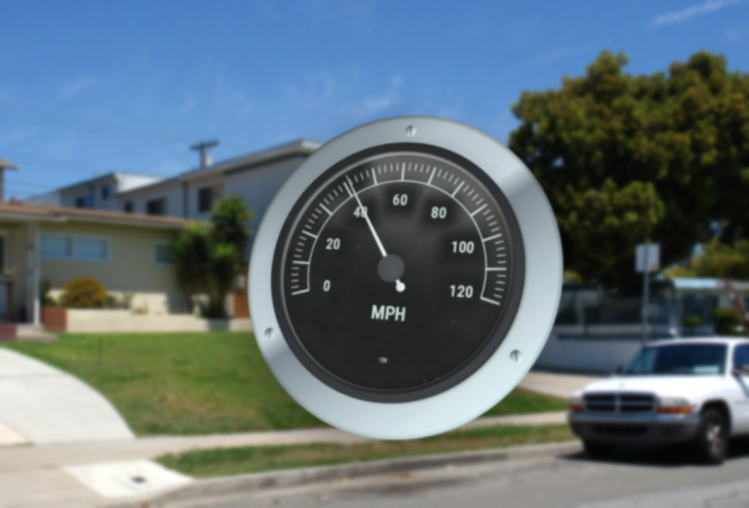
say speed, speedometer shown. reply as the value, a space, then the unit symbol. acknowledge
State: 42 mph
